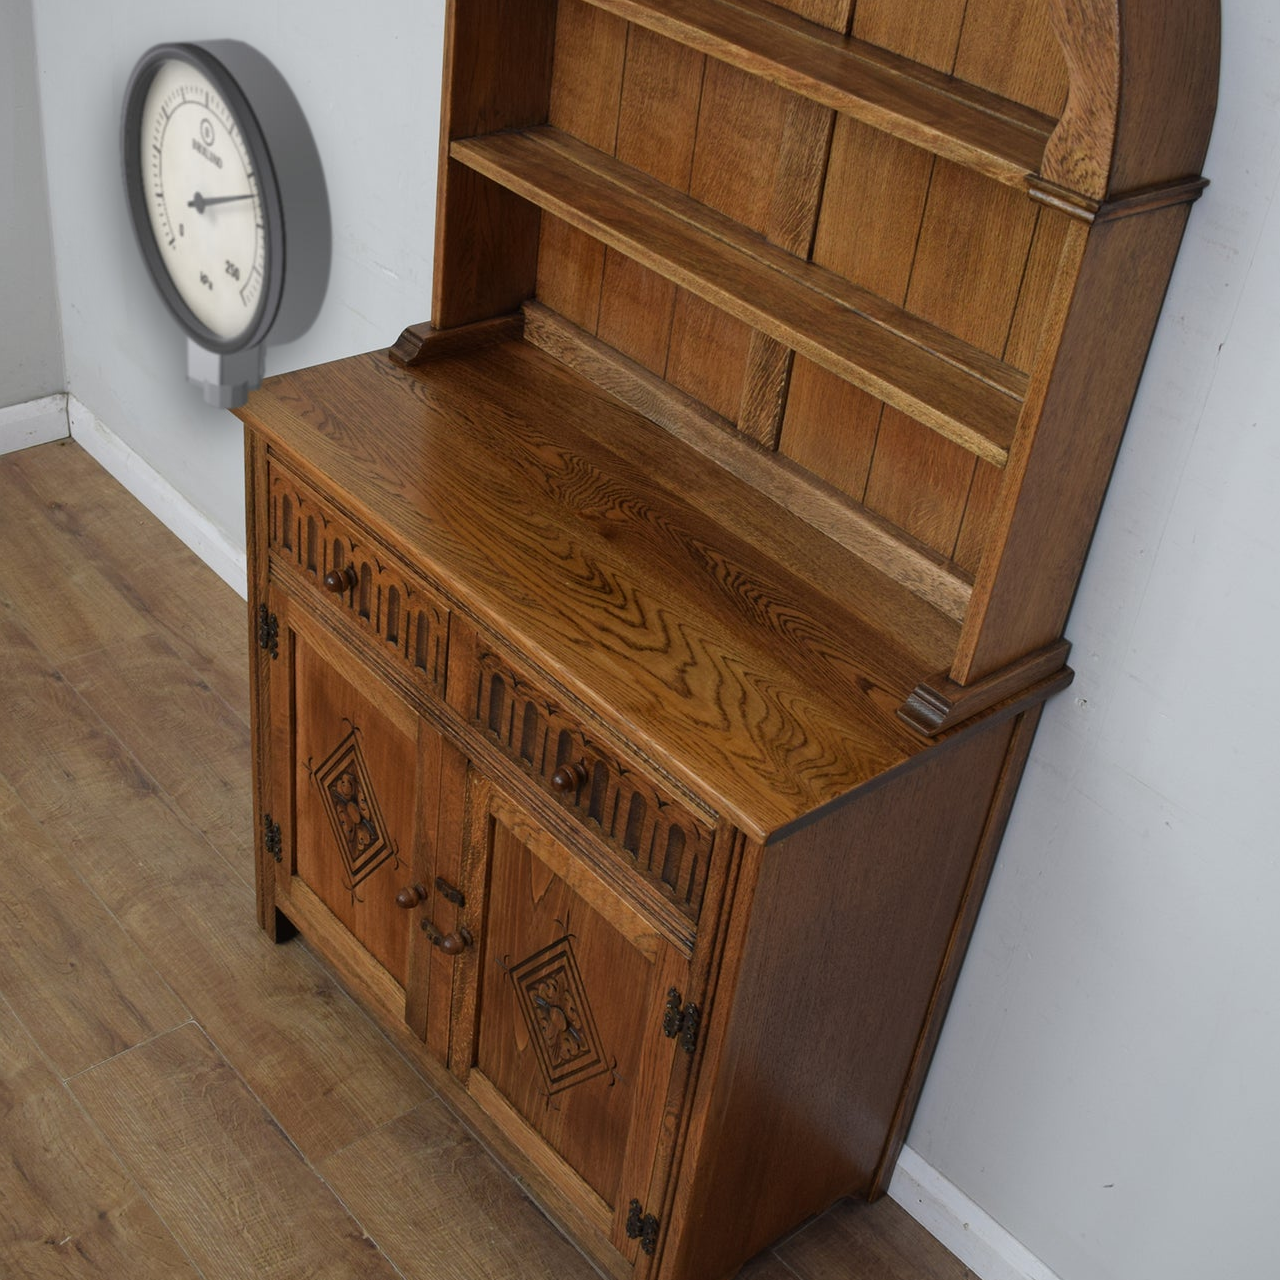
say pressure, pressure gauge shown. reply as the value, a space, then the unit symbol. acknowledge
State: 185 kPa
